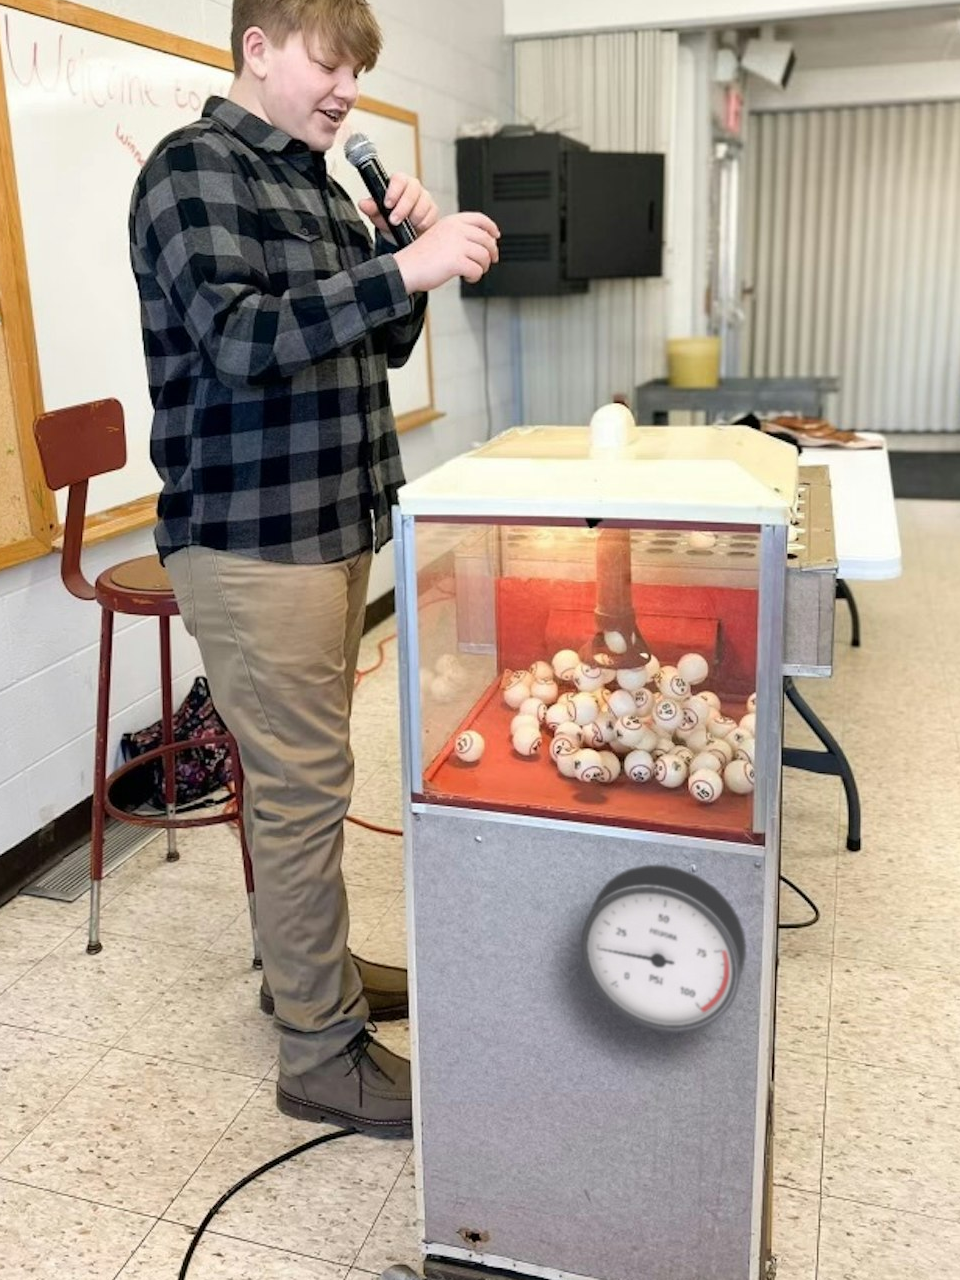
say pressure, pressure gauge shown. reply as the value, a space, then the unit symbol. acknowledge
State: 15 psi
